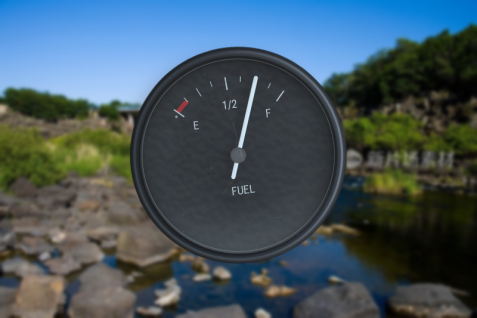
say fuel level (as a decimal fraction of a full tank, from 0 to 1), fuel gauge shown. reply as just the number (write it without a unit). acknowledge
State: 0.75
